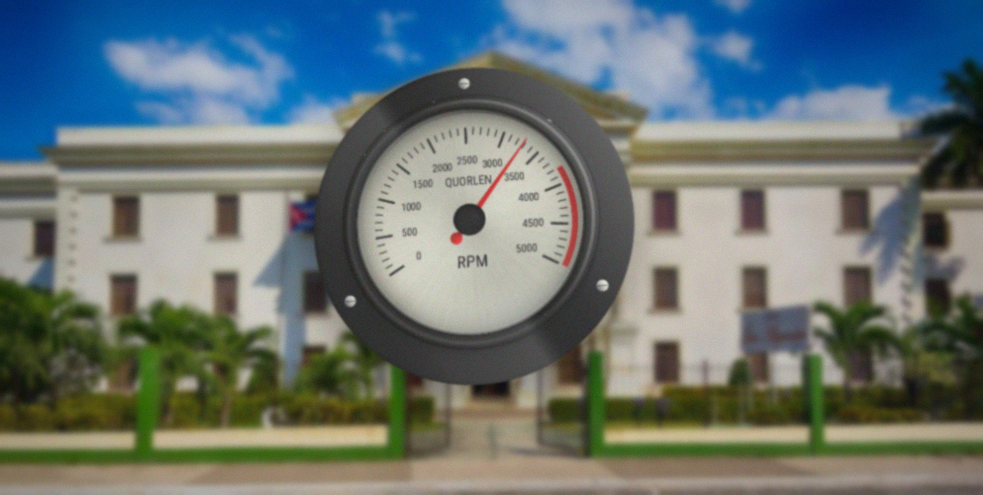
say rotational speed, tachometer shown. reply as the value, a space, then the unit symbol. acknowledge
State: 3300 rpm
